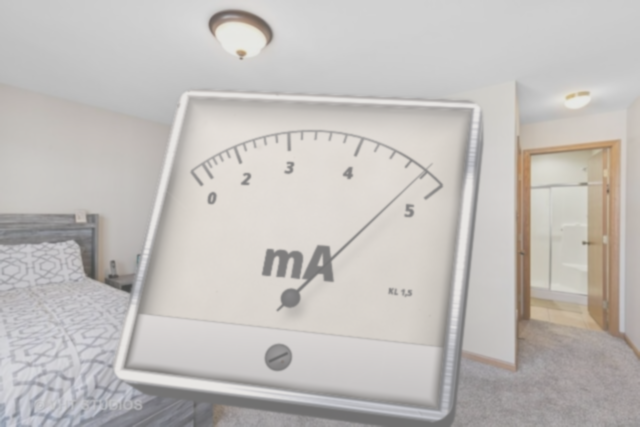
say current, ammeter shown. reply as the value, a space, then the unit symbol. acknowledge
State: 4.8 mA
